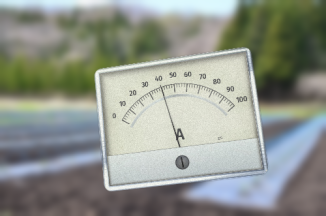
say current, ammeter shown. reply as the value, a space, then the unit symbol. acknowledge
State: 40 A
